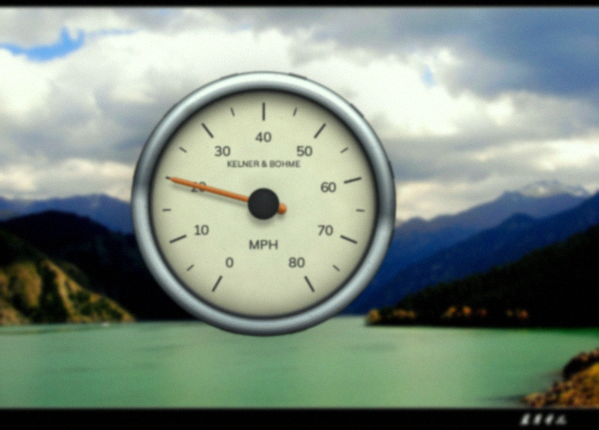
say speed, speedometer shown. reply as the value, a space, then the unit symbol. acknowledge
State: 20 mph
